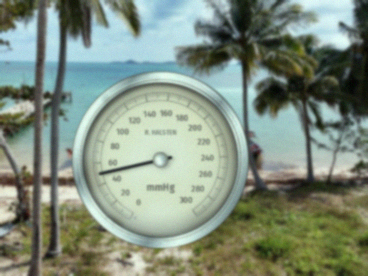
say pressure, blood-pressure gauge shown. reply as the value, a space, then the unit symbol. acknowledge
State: 50 mmHg
